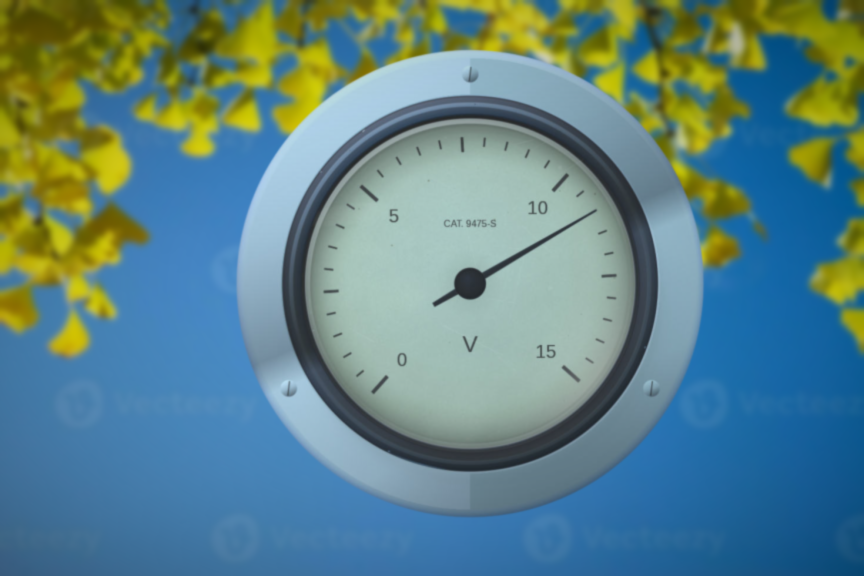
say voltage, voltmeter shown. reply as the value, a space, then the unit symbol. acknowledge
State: 11 V
